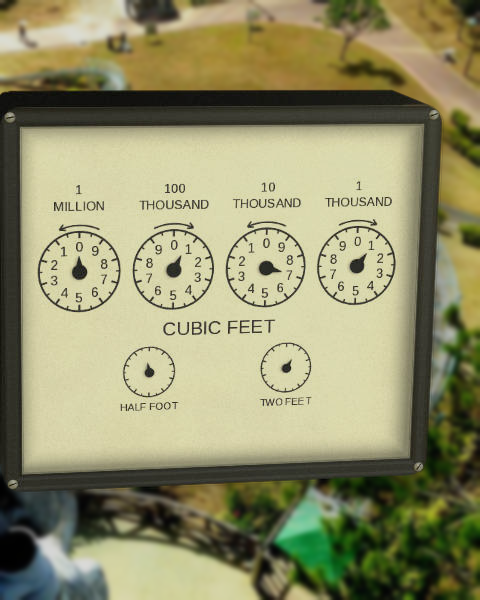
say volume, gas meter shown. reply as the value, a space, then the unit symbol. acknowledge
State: 7100 ft³
